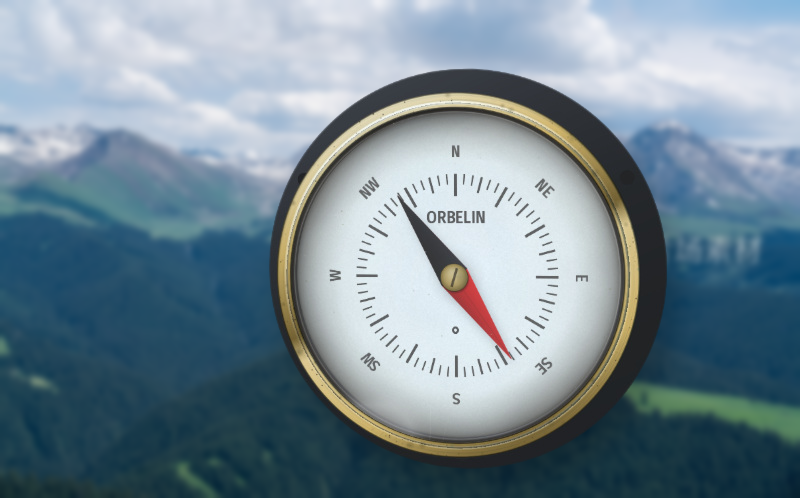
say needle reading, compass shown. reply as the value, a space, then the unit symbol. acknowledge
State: 145 °
